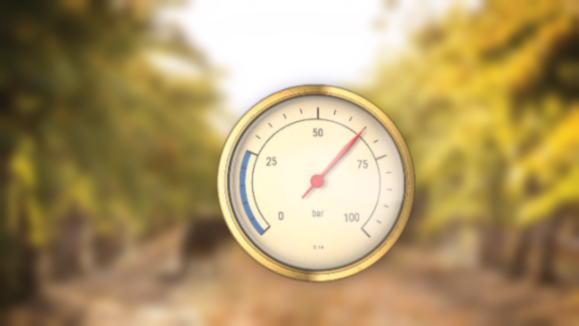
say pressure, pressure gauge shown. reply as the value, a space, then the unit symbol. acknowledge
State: 65 bar
